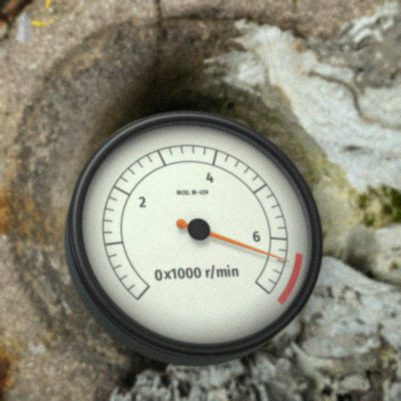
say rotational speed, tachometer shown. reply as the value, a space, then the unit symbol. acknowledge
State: 6400 rpm
